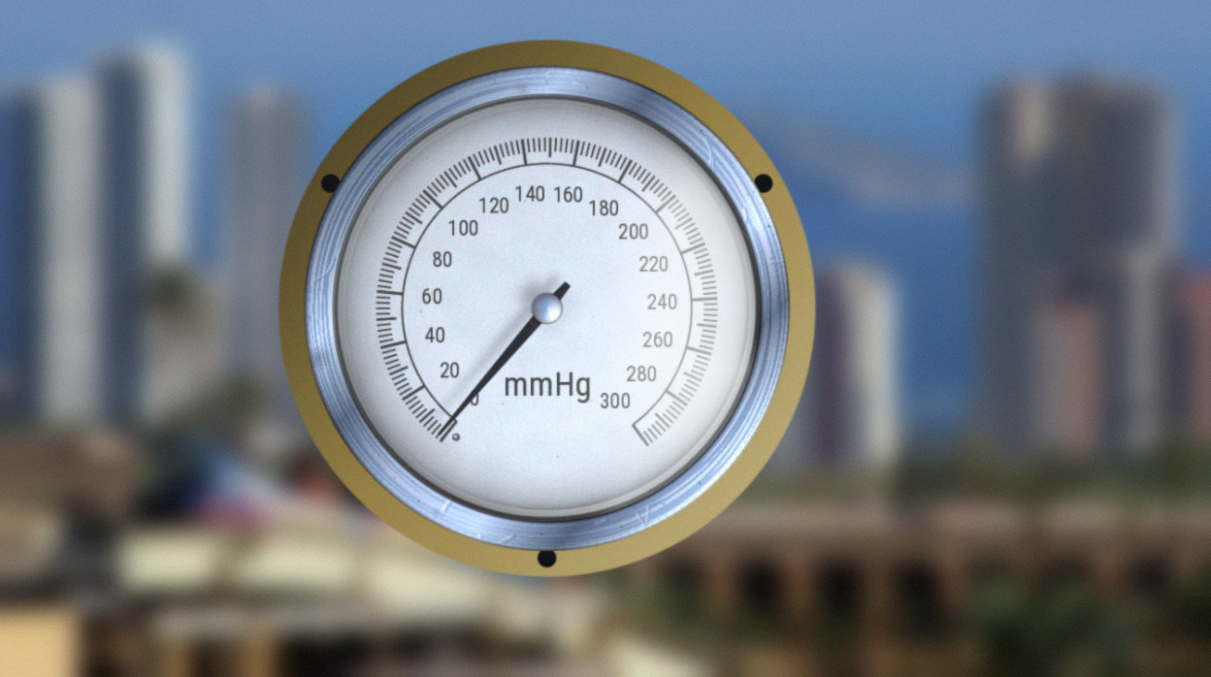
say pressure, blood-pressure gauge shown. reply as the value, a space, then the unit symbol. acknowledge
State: 2 mmHg
